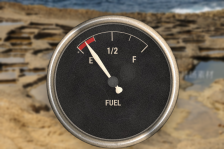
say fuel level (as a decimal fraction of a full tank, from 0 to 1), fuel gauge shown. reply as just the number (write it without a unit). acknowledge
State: 0.125
